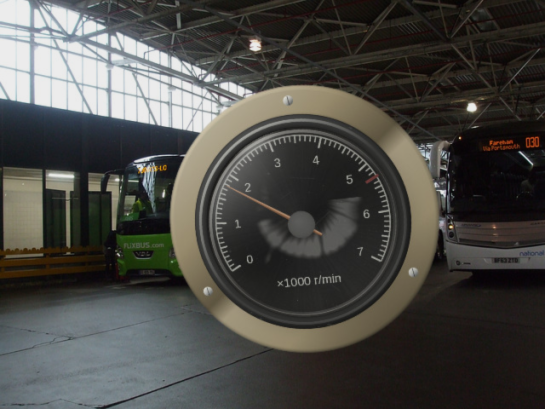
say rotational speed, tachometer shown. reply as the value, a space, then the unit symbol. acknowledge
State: 1800 rpm
